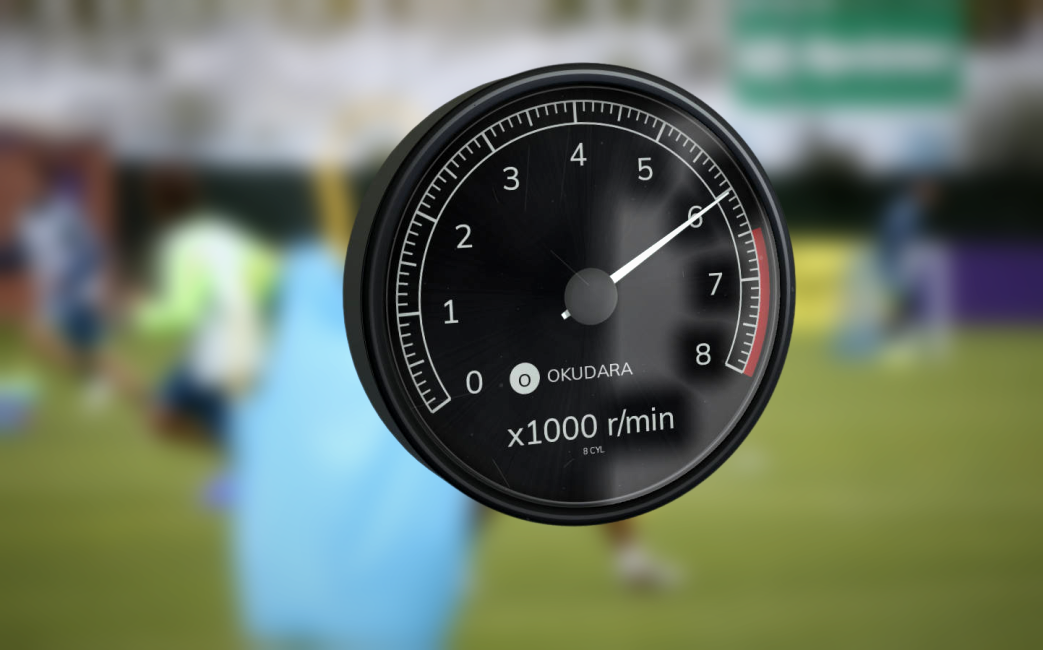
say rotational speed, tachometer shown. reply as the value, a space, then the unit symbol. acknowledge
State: 6000 rpm
